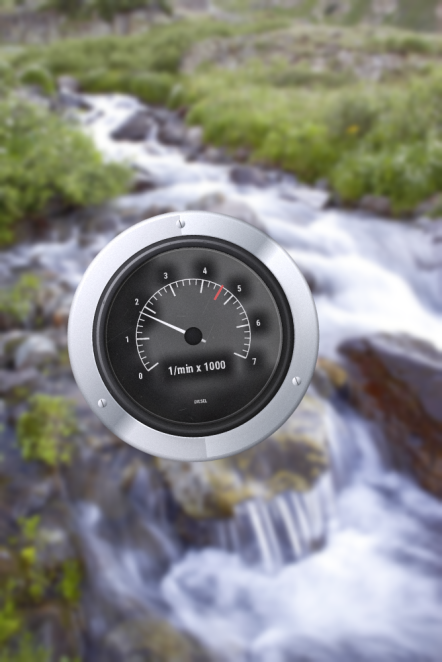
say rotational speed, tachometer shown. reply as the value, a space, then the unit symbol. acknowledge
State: 1800 rpm
